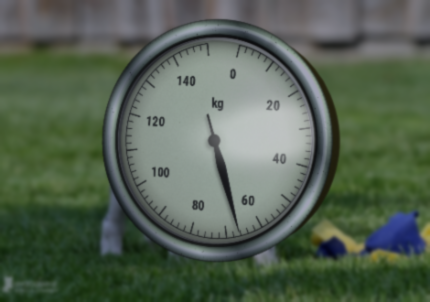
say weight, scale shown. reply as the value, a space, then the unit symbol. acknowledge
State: 66 kg
